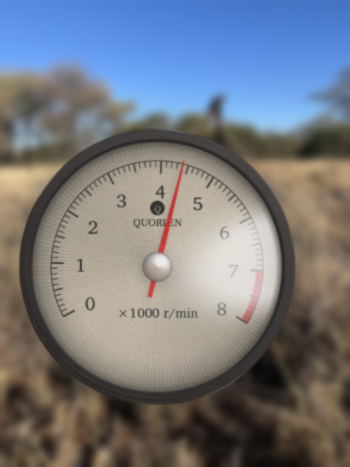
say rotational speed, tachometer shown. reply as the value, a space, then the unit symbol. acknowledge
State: 4400 rpm
